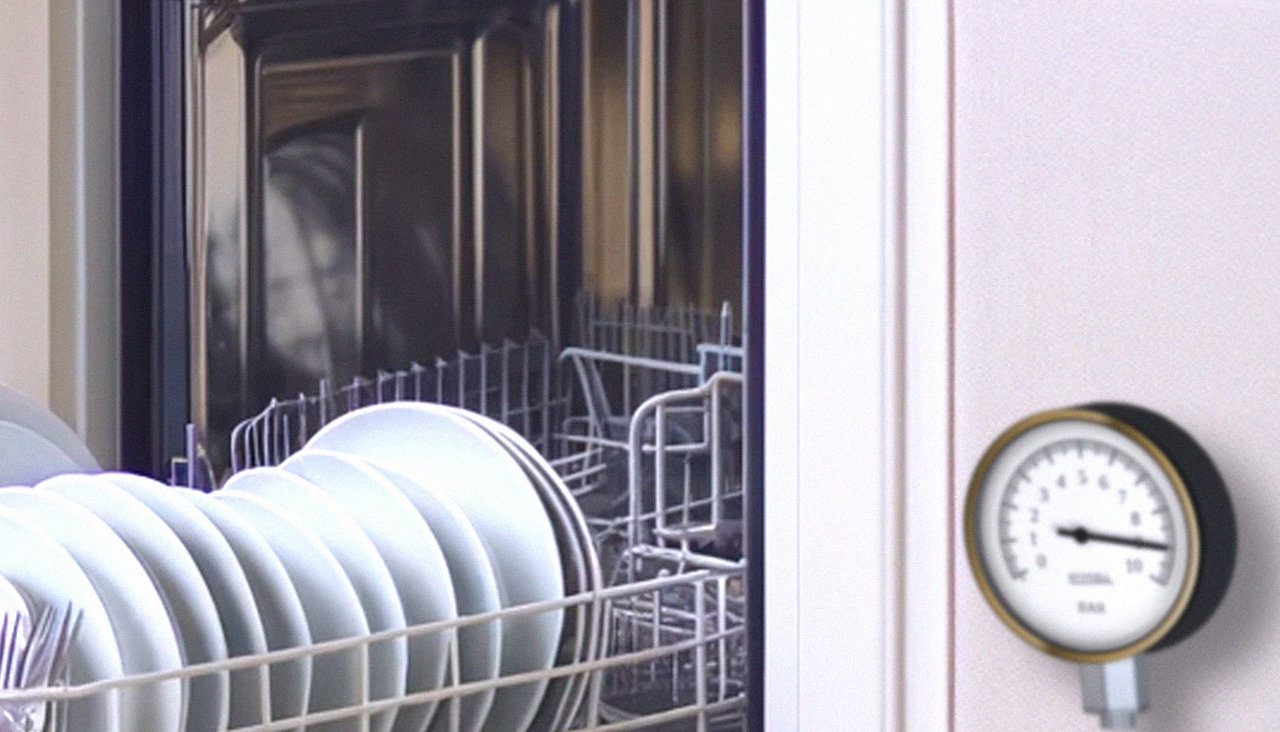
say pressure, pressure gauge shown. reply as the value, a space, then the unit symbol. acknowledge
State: 9 bar
